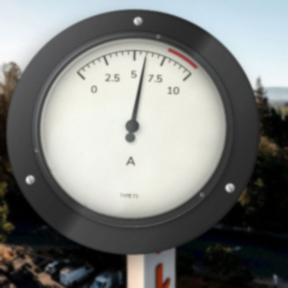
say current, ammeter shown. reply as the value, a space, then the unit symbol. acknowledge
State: 6 A
